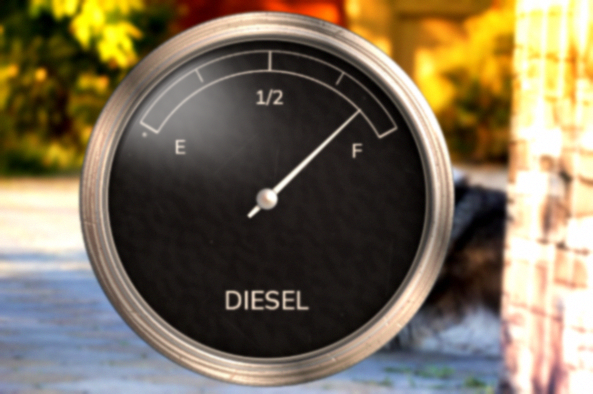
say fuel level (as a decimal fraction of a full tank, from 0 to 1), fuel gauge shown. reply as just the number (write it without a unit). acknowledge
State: 0.875
